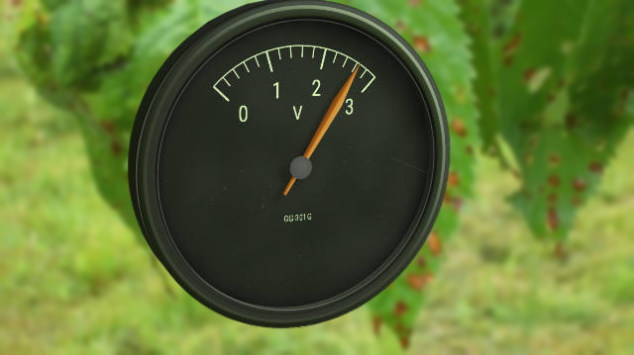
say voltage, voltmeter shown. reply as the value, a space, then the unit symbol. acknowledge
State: 2.6 V
